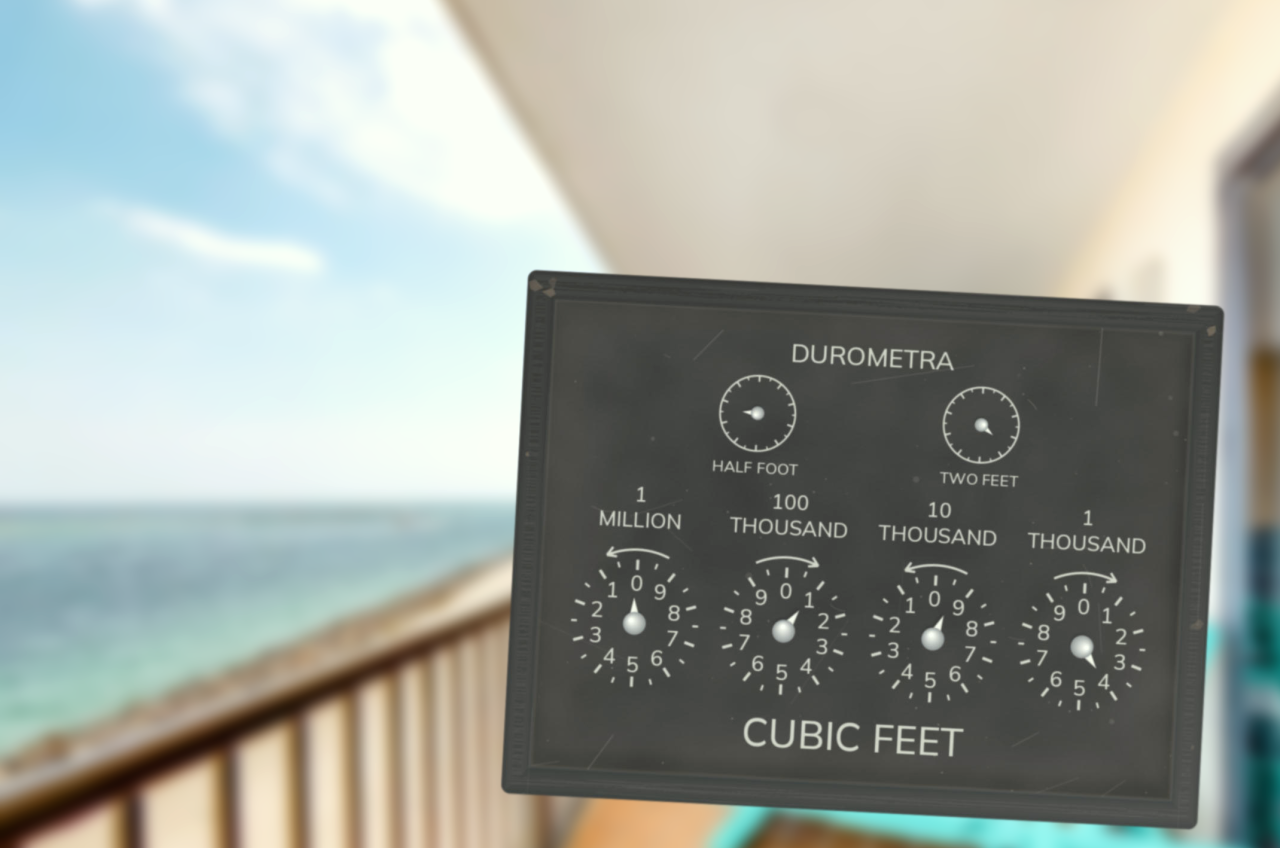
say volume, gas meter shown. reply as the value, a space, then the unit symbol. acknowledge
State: 9400 ft³
